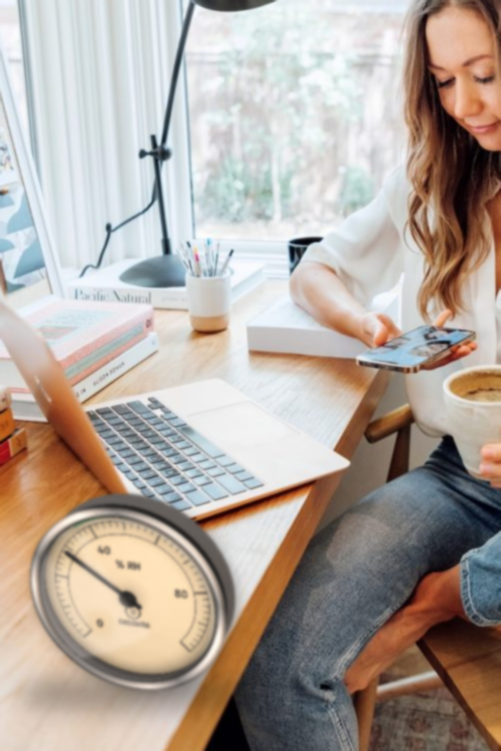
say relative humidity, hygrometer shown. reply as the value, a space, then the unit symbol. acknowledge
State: 30 %
